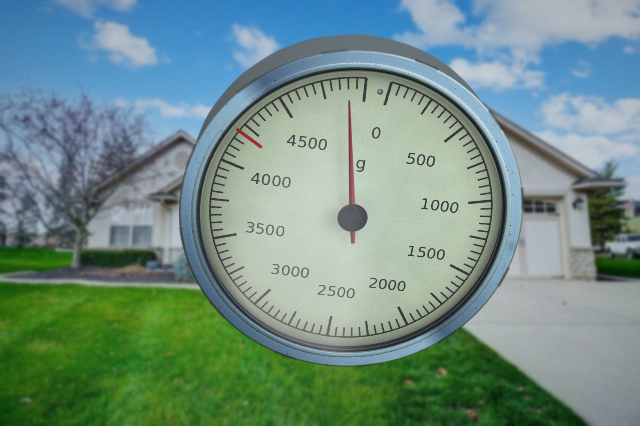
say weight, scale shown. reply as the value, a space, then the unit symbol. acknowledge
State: 4900 g
